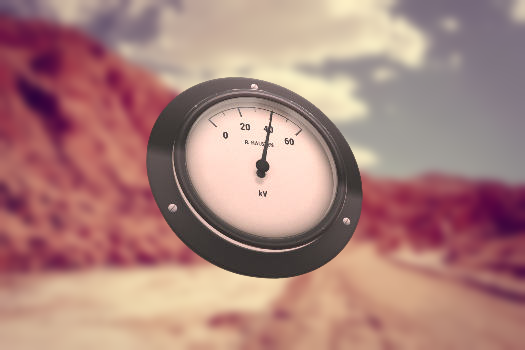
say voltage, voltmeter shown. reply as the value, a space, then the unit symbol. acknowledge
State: 40 kV
